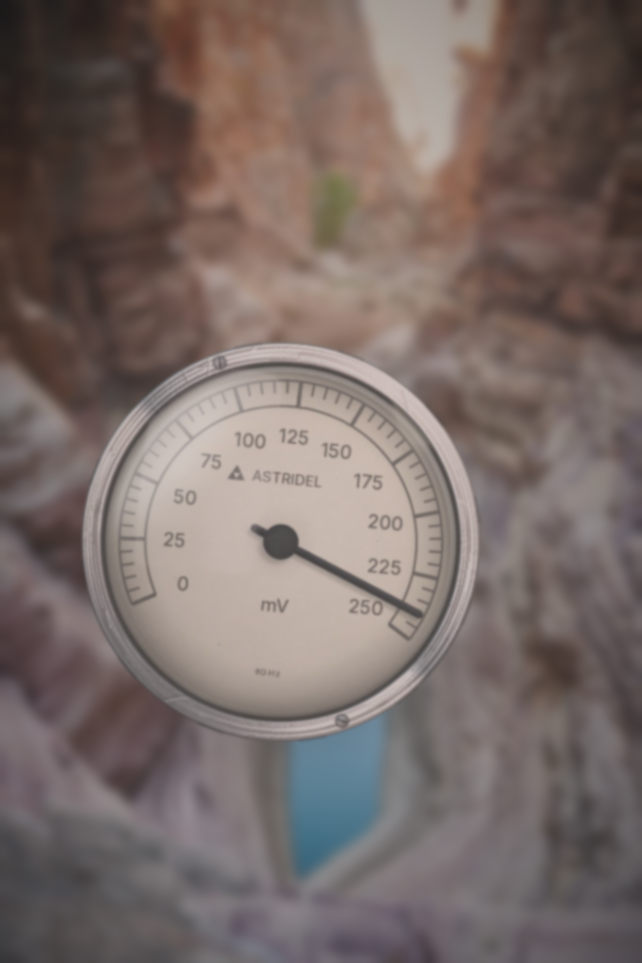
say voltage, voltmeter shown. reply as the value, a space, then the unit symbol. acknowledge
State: 240 mV
